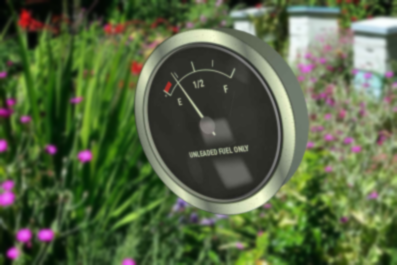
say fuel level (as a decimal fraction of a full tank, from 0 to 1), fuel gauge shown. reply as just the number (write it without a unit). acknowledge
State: 0.25
